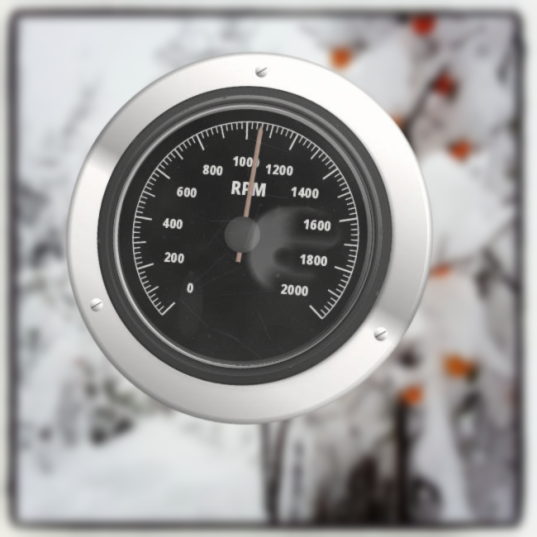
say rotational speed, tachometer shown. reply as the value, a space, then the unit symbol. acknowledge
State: 1060 rpm
